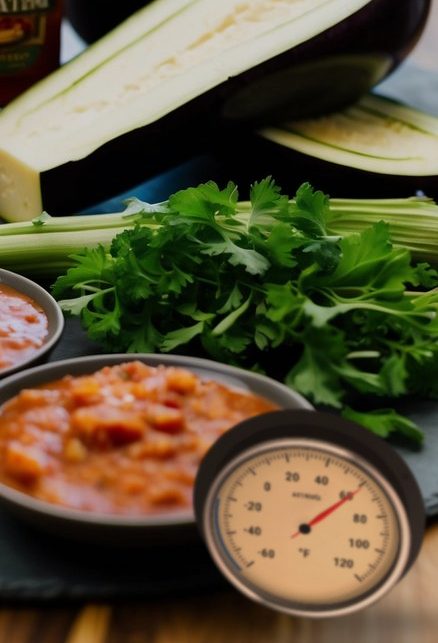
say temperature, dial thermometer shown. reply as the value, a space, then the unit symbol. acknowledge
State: 60 °F
